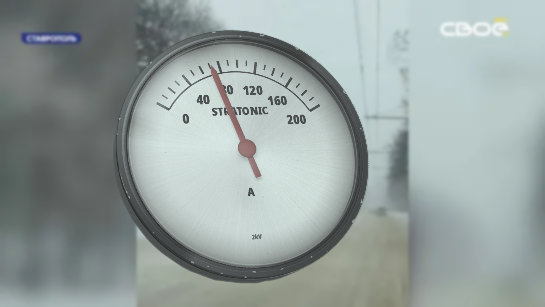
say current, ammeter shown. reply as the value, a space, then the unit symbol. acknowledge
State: 70 A
